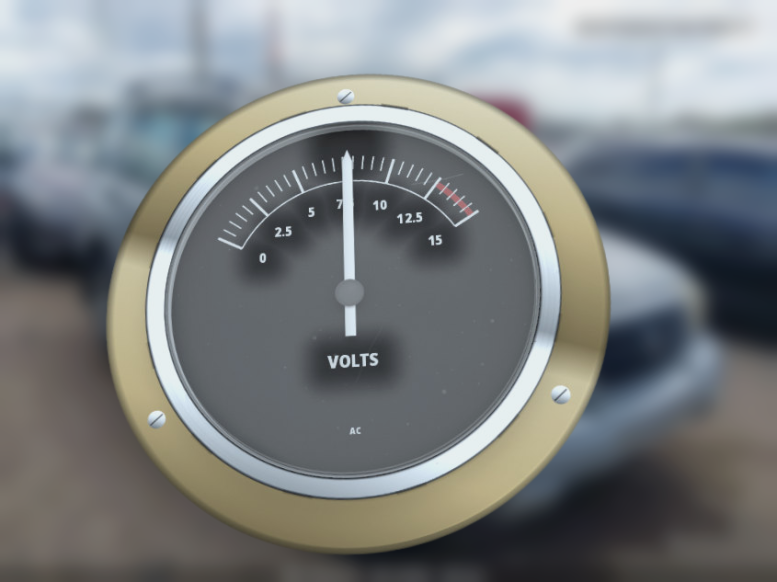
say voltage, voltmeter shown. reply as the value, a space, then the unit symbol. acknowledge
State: 7.75 V
